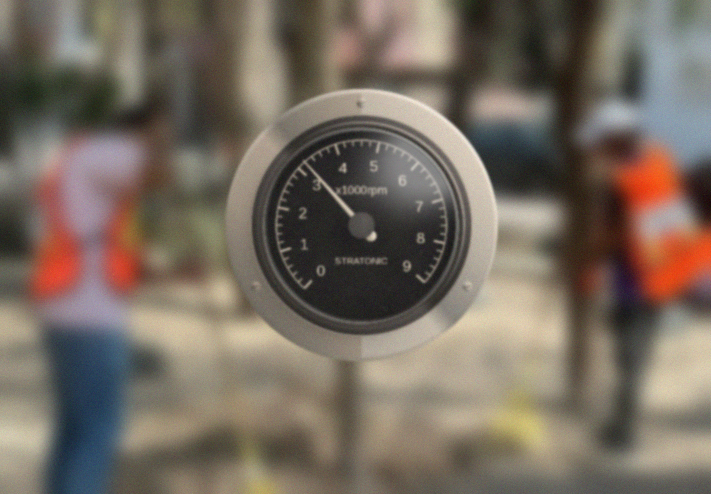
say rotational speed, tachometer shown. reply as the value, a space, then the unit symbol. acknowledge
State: 3200 rpm
